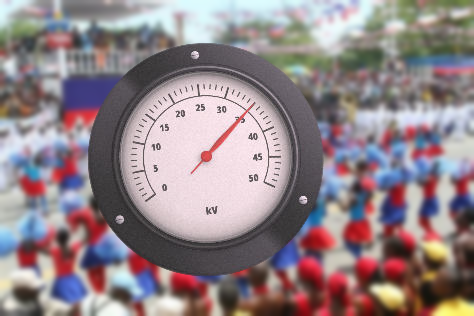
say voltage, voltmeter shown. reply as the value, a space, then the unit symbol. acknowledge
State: 35 kV
